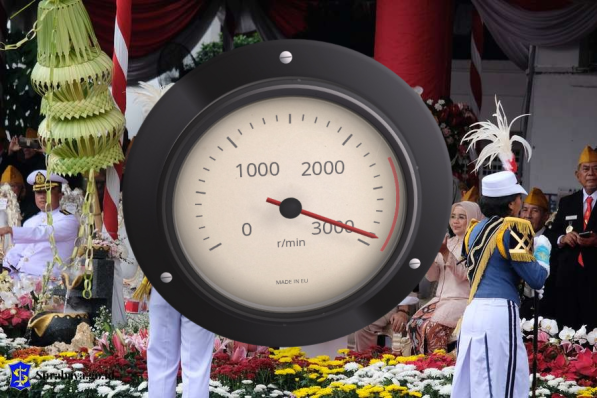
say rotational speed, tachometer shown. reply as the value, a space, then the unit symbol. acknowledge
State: 2900 rpm
